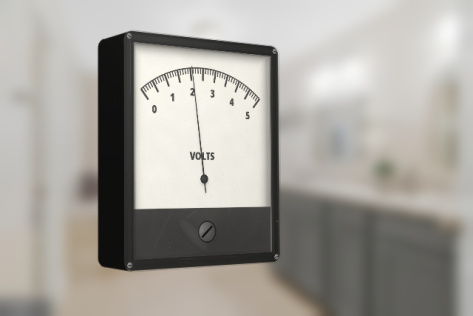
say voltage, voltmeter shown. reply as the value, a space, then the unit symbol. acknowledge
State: 2 V
